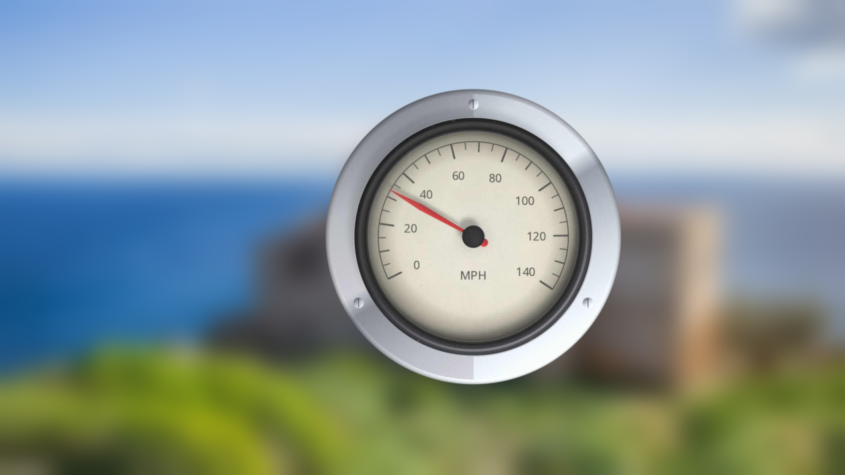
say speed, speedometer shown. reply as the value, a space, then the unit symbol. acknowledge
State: 32.5 mph
